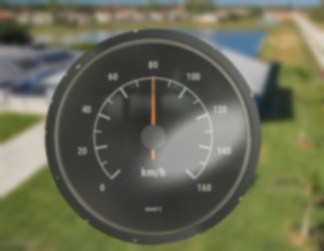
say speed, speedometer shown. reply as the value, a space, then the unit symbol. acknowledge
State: 80 km/h
